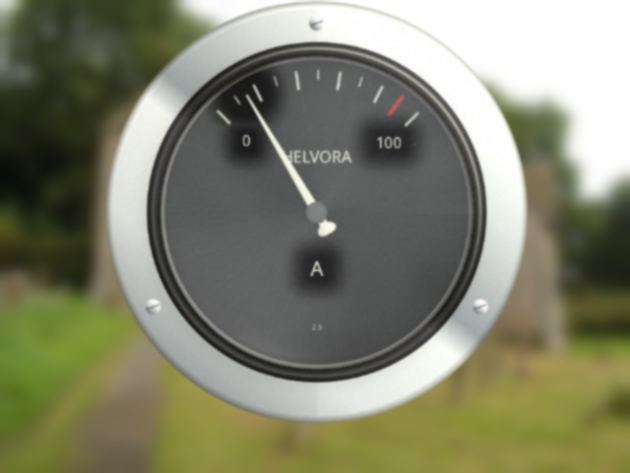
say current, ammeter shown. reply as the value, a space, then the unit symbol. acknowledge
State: 15 A
